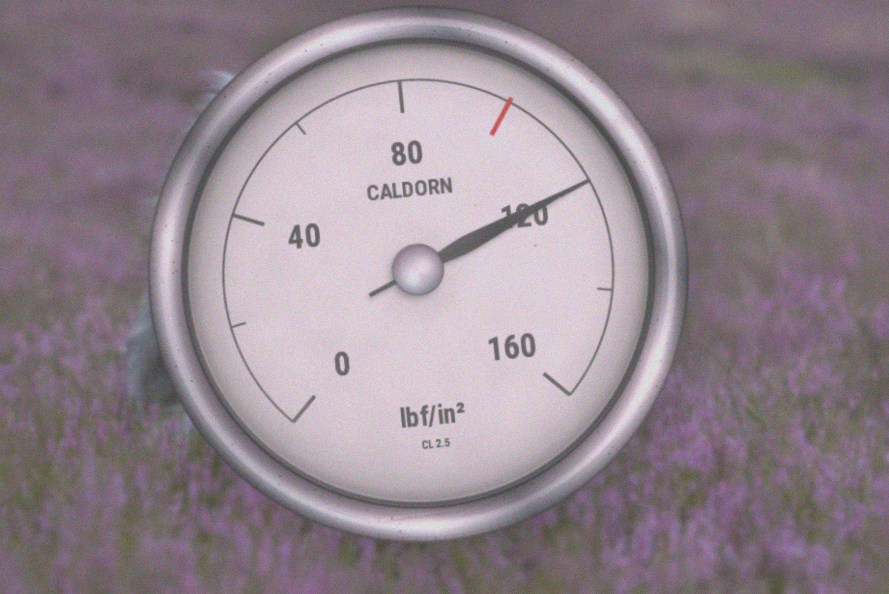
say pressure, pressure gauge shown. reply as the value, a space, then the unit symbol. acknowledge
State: 120 psi
